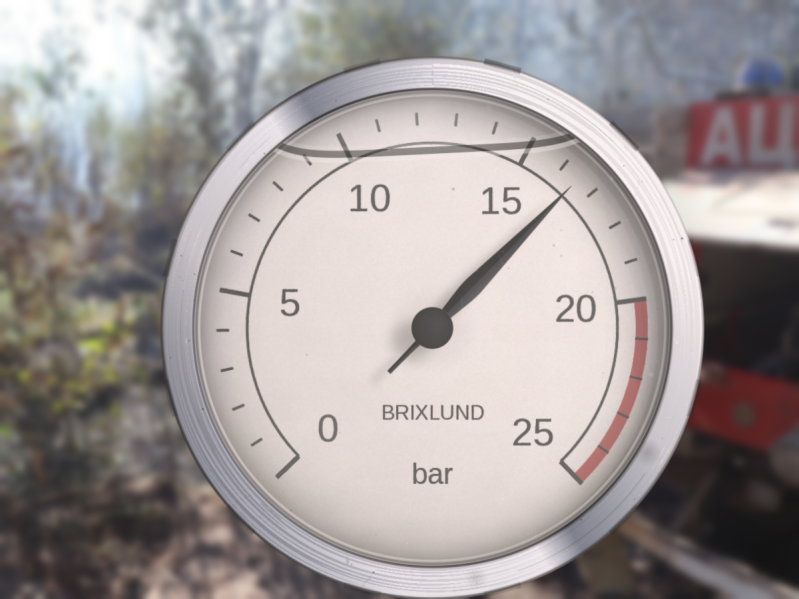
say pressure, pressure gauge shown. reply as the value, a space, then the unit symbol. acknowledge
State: 16.5 bar
